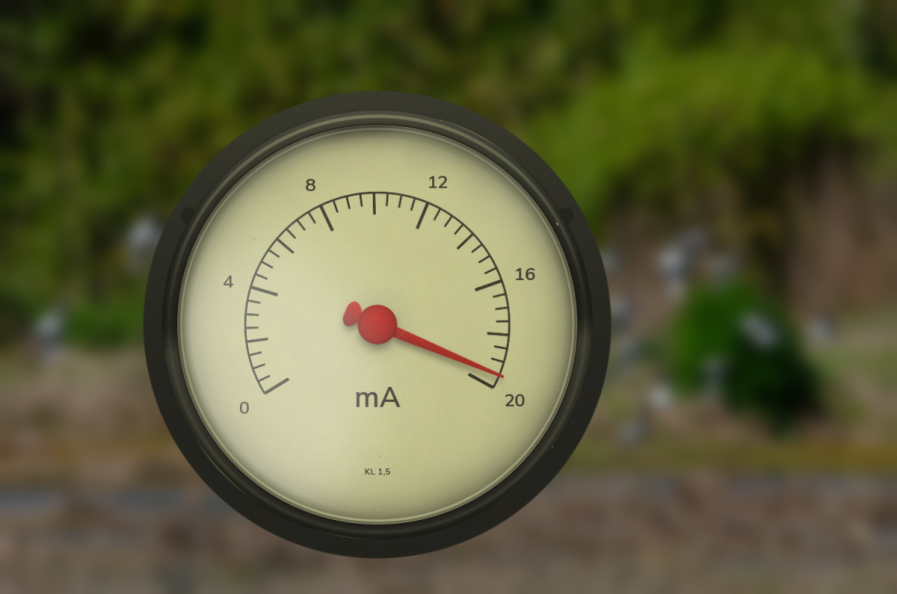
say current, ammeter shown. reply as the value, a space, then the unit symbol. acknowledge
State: 19.5 mA
